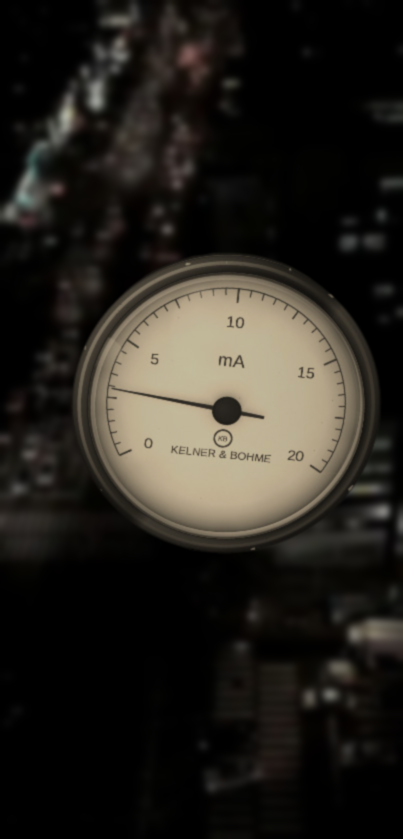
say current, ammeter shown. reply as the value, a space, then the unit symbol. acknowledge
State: 3 mA
